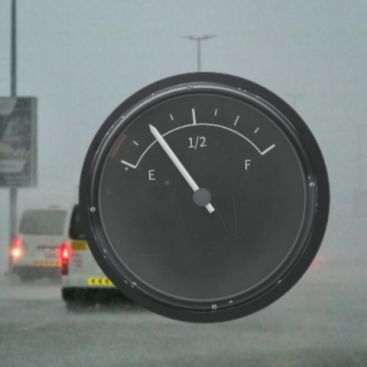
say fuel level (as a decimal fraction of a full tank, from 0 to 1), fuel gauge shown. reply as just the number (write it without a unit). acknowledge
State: 0.25
